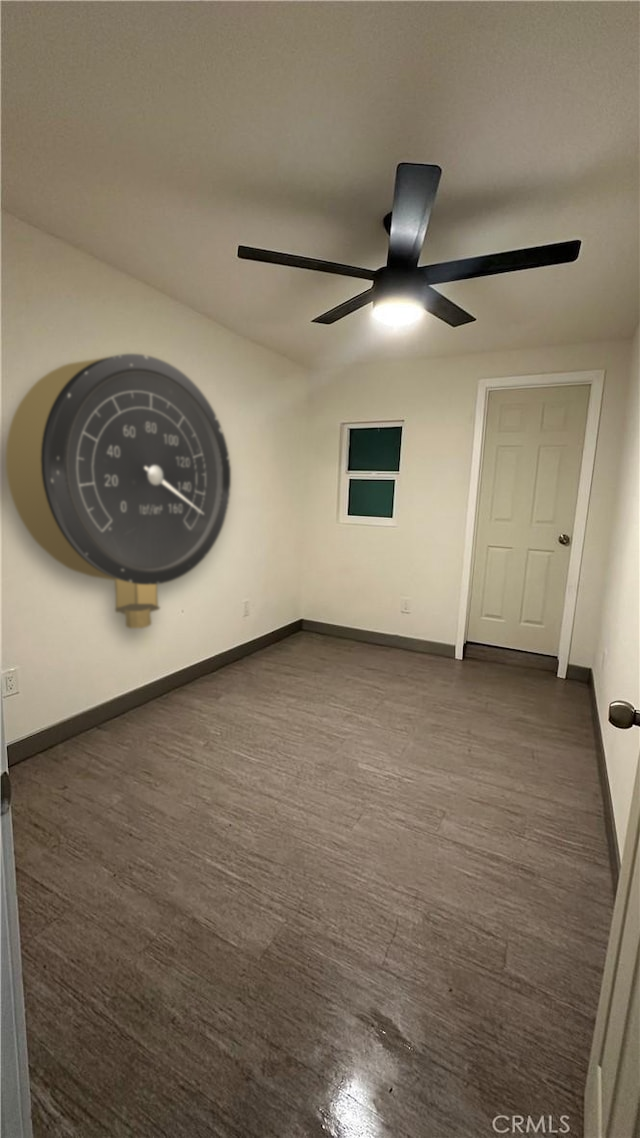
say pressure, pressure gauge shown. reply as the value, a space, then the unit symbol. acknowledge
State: 150 psi
